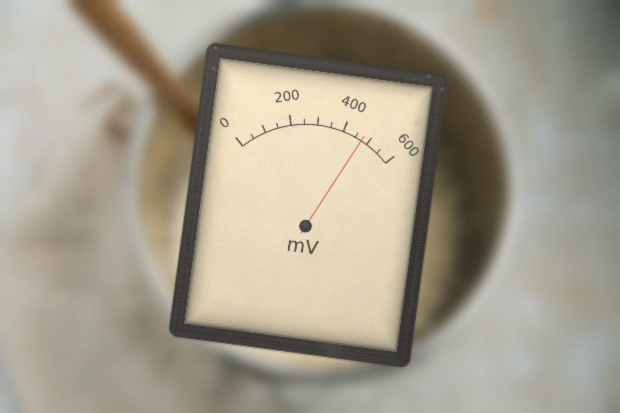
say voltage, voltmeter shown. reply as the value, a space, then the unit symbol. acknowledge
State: 475 mV
